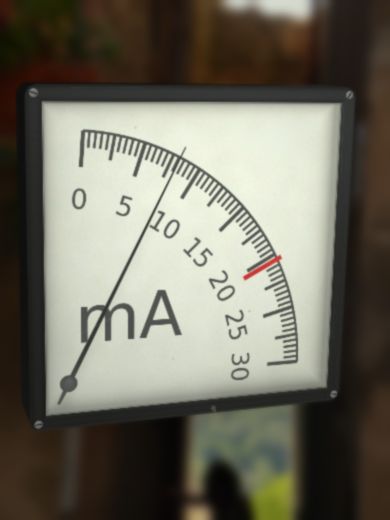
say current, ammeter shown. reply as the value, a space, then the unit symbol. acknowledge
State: 8 mA
